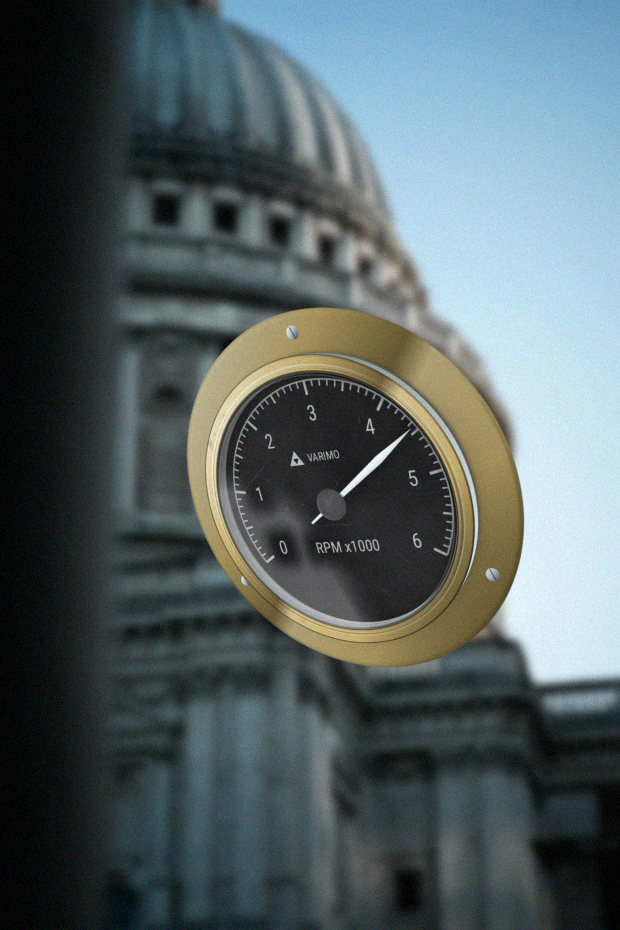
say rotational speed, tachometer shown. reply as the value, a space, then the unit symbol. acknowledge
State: 4450 rpm
